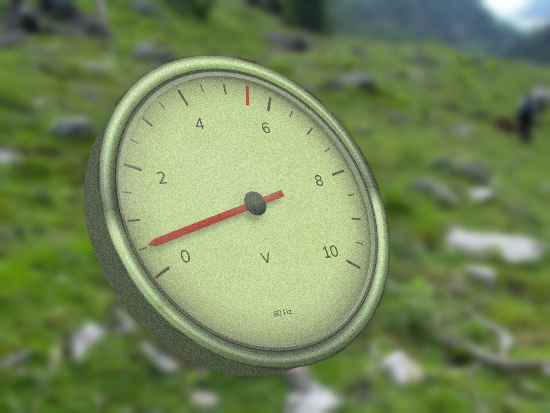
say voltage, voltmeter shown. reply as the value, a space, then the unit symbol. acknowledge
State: 0.5 V
